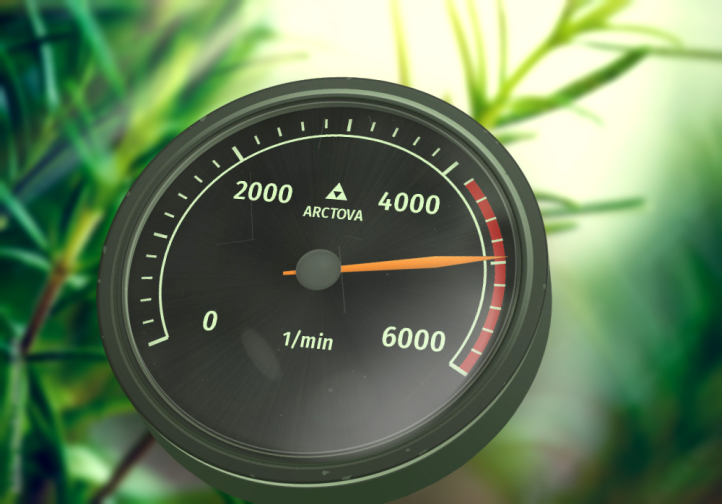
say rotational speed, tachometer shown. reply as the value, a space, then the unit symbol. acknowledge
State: 5000 rpm
